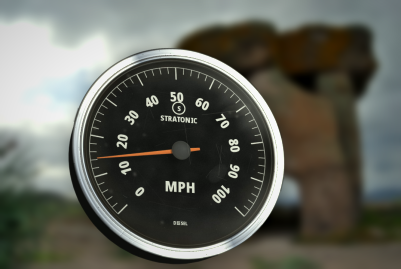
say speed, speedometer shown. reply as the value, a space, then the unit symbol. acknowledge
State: 14 mph
